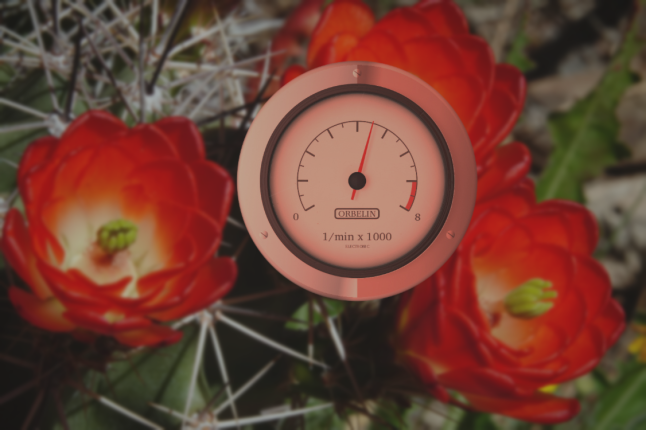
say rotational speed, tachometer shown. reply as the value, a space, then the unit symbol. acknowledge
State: 4500 rpm
